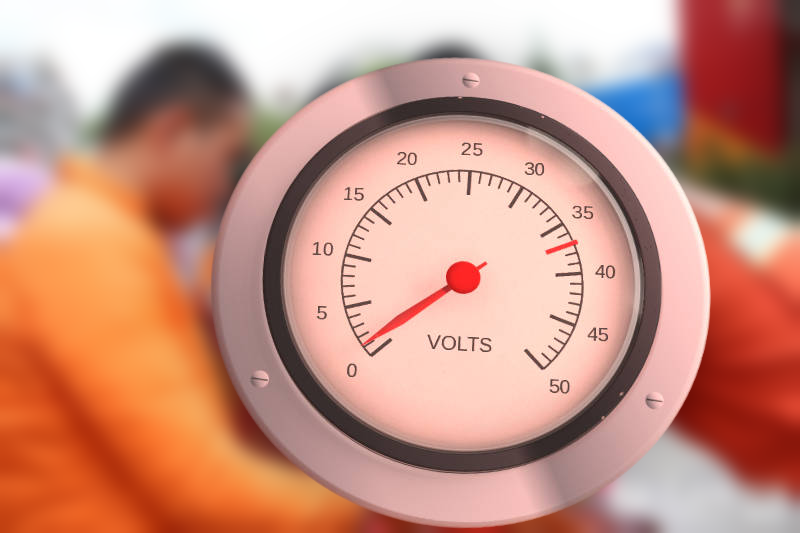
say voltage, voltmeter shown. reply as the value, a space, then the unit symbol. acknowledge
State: 1 V
